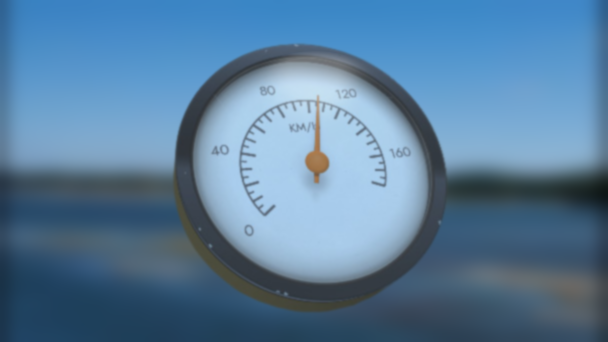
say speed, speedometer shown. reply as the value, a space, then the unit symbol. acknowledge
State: 105 km/h
